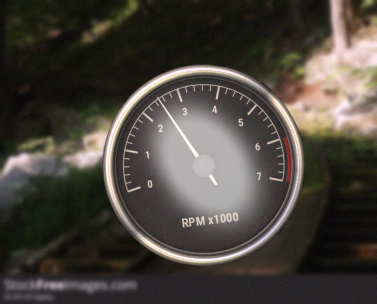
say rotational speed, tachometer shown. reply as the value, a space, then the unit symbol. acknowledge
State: 2500 rpm
